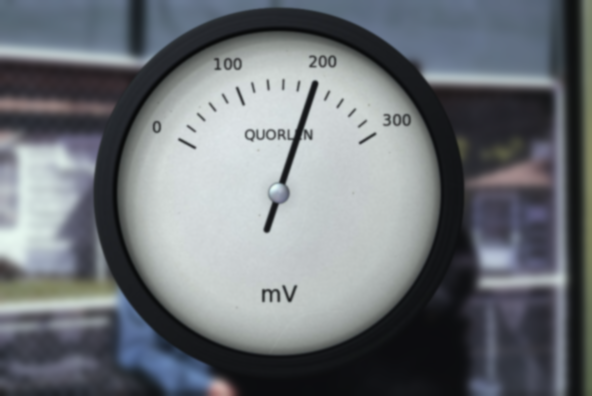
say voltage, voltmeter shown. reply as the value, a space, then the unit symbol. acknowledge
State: 200 mV
